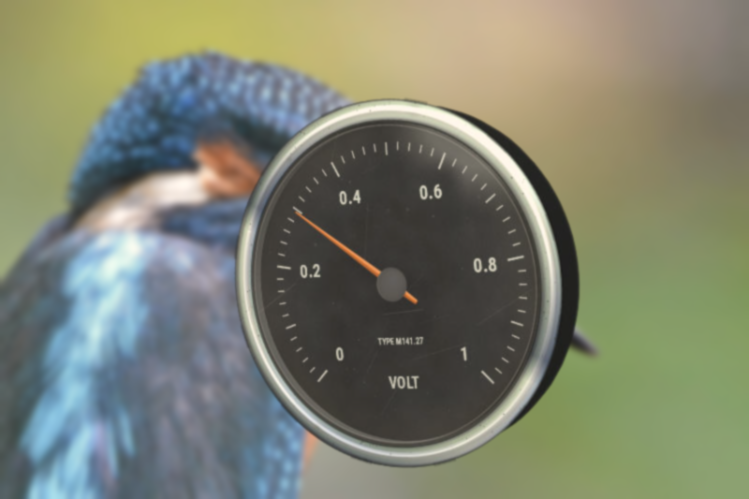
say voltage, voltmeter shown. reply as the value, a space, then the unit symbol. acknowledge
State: 0.3 V
